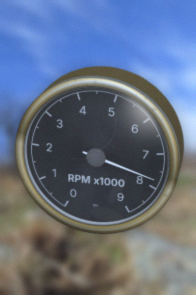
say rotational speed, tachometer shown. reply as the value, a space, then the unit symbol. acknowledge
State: 7750 rpm
